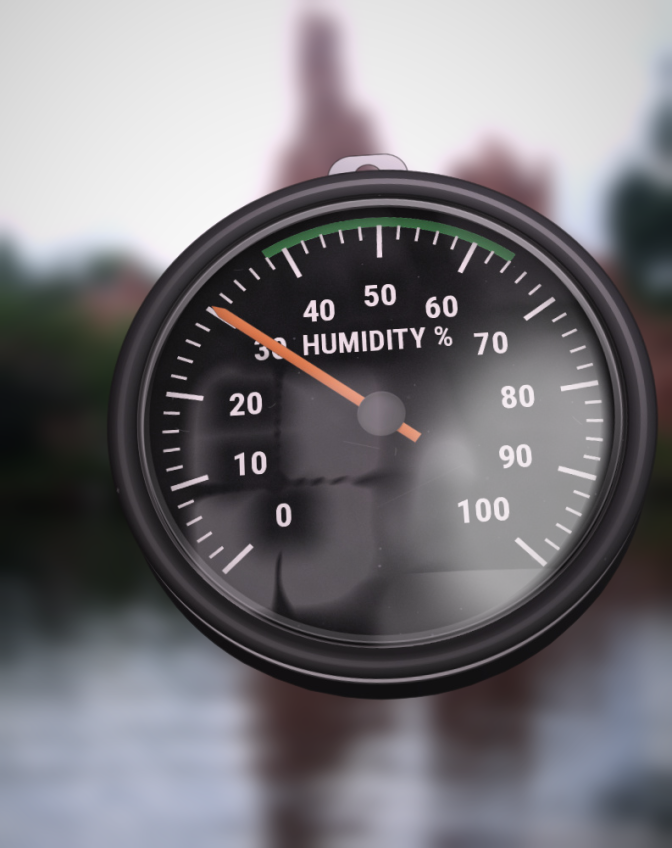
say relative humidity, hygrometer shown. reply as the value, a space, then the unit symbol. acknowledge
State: 30 %
